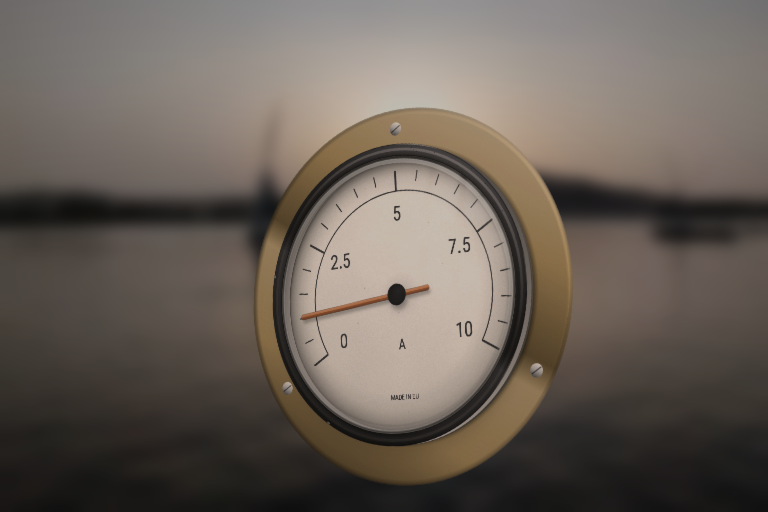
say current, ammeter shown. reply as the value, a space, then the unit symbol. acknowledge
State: 1 A
